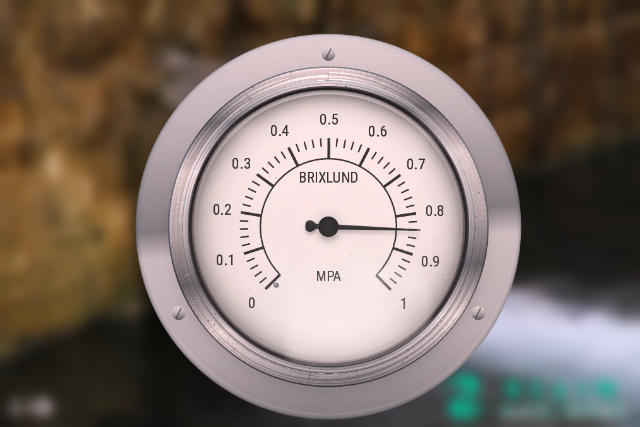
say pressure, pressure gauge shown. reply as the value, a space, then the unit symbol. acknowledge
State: 0.84 MPa
